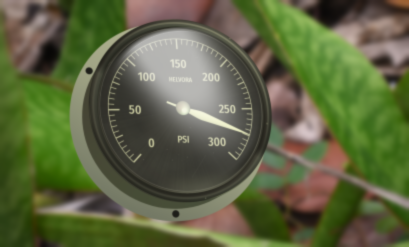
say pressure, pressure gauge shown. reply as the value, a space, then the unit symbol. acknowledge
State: 275 psi
